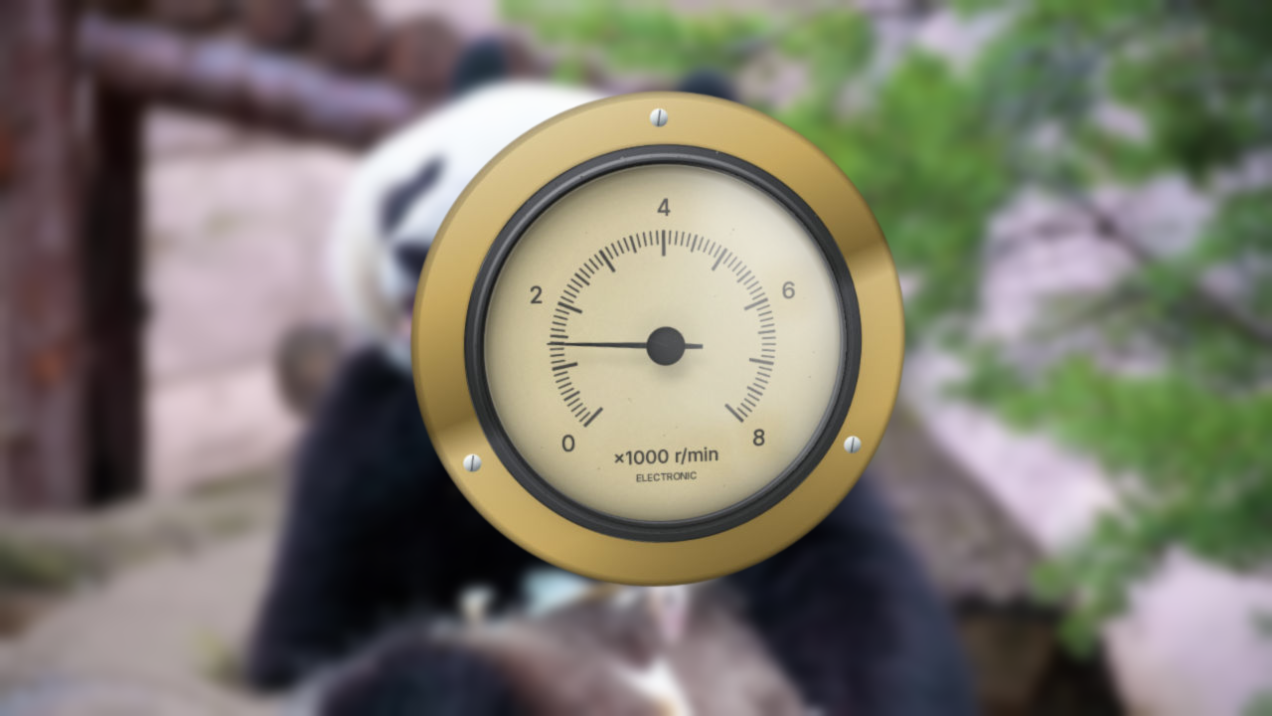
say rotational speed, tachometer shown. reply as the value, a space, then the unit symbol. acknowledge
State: 1400 rpm
